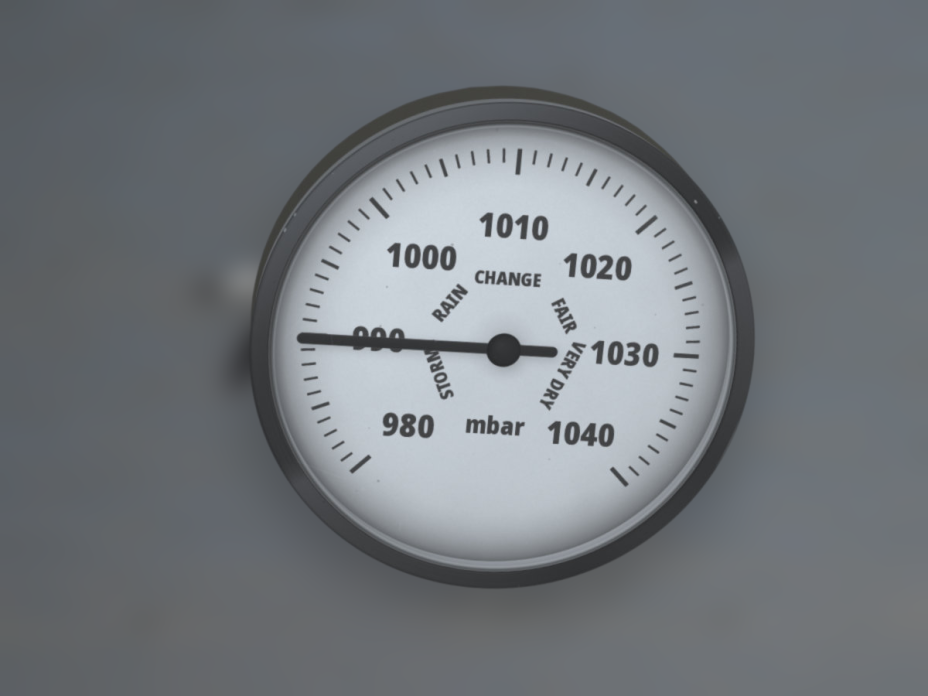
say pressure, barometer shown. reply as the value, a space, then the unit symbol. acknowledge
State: 990 mbar
